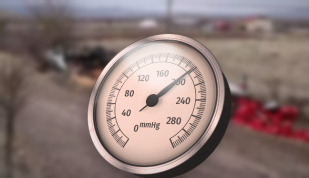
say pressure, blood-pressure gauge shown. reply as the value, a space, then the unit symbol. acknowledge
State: 200 mmHg
